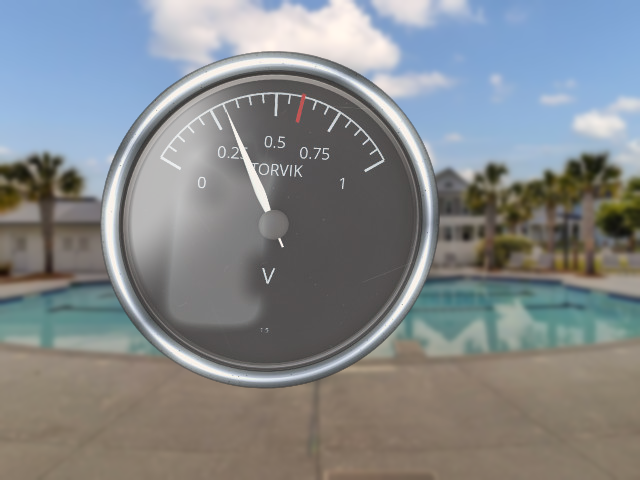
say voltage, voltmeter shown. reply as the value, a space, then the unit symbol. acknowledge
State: 0.3 V
